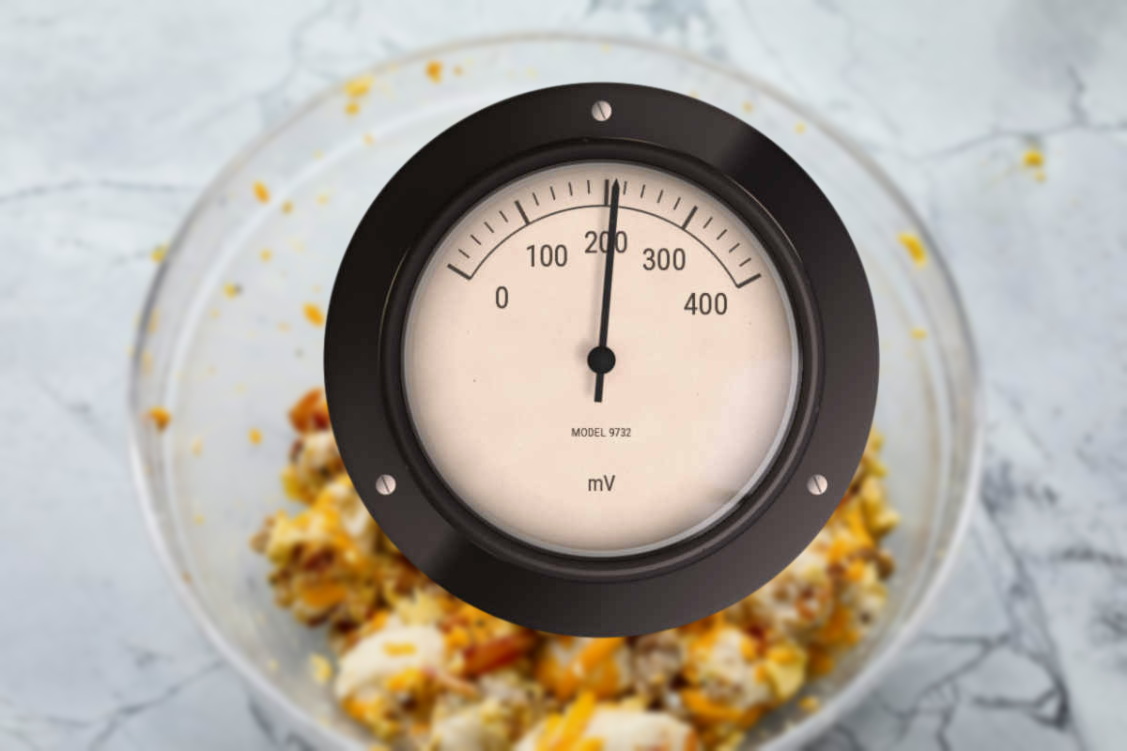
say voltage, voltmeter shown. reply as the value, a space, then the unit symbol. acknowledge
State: 210 mV
